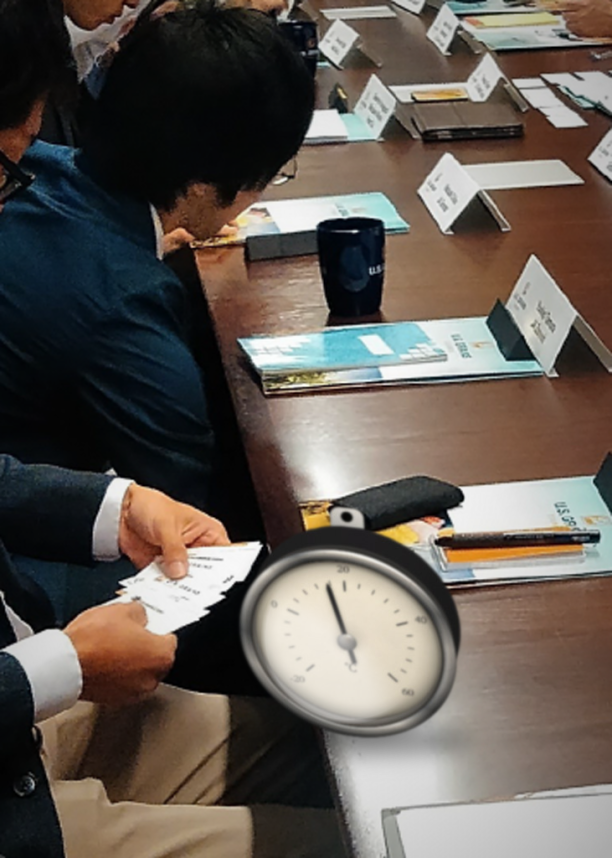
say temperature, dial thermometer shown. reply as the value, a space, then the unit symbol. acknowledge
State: 16 °C
